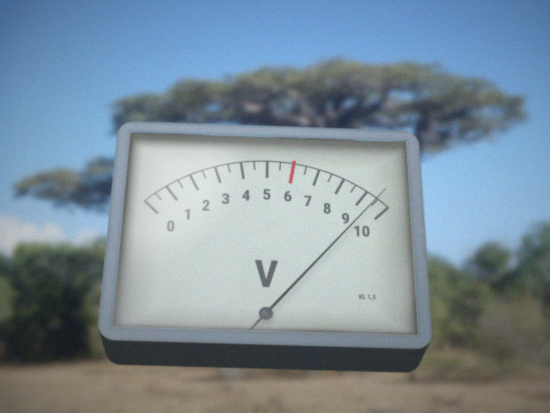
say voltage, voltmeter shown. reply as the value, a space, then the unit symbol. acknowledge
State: 9.5 V
